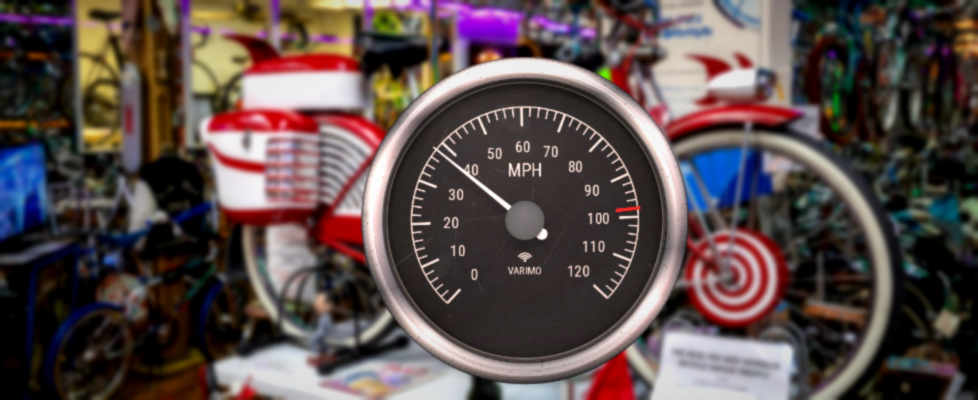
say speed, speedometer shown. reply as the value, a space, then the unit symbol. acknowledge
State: 38 mph
